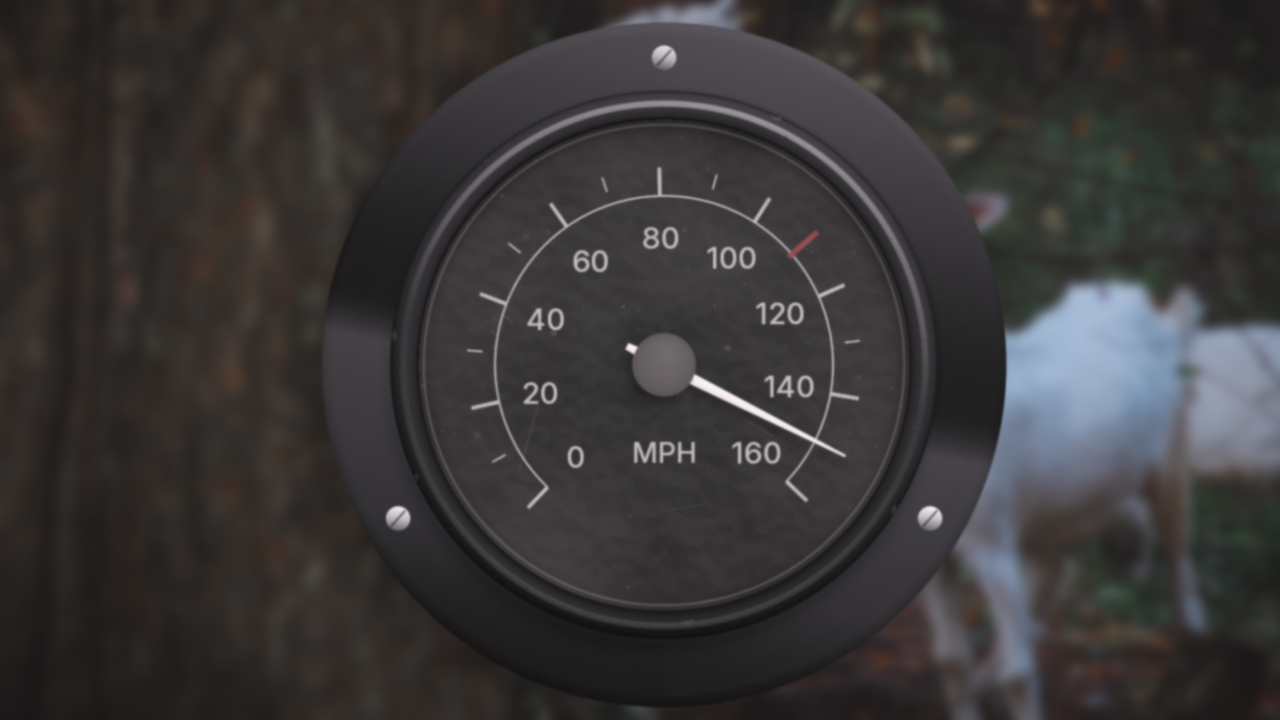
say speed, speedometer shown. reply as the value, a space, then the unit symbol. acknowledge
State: 150 mph
